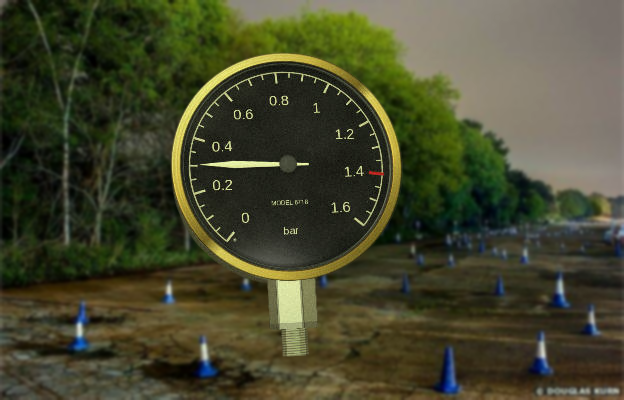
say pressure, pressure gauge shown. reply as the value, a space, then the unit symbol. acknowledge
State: 0.3 bar
